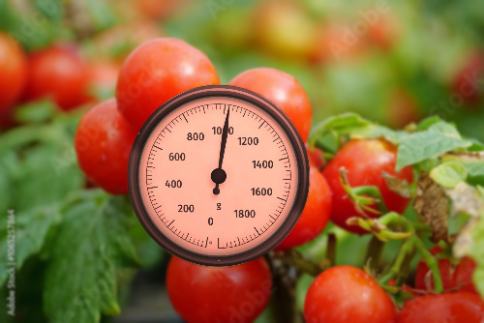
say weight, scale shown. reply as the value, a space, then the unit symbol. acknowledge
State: 1020 g
